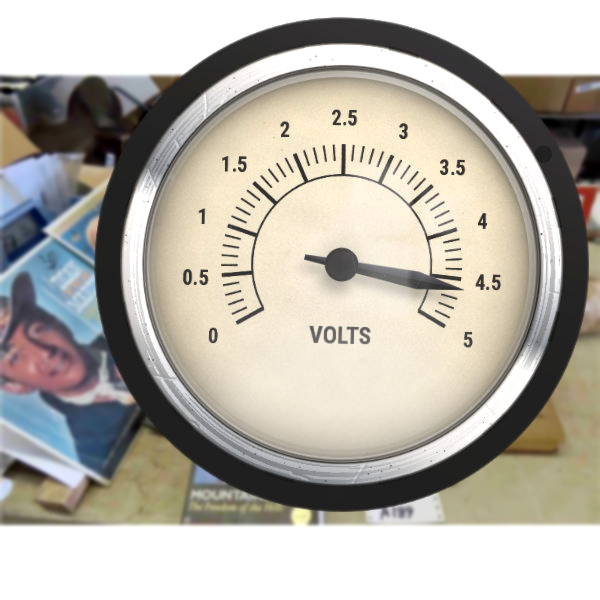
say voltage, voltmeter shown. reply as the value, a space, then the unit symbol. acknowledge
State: 4.6 V
